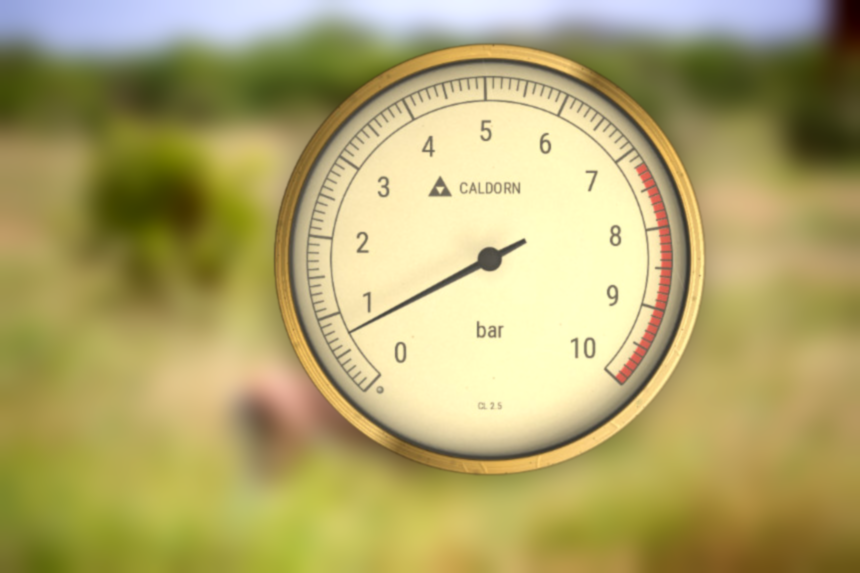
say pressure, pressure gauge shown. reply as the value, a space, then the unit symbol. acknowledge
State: 0.7 bar
